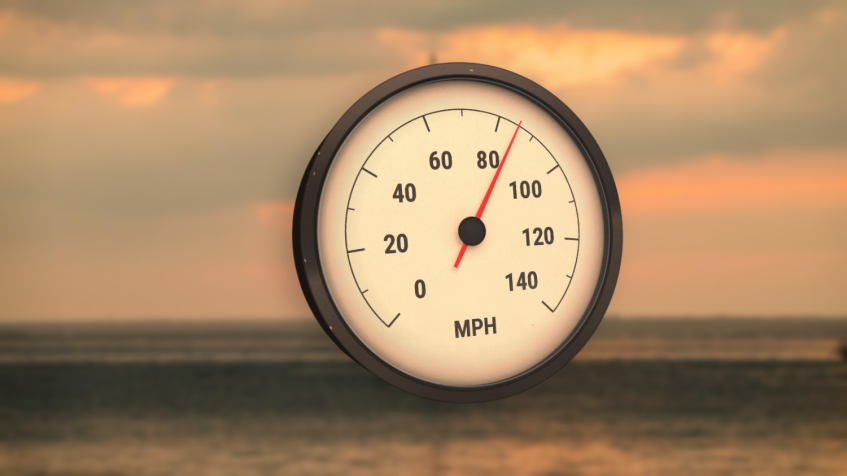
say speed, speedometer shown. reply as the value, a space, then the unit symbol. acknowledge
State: 85 mph
